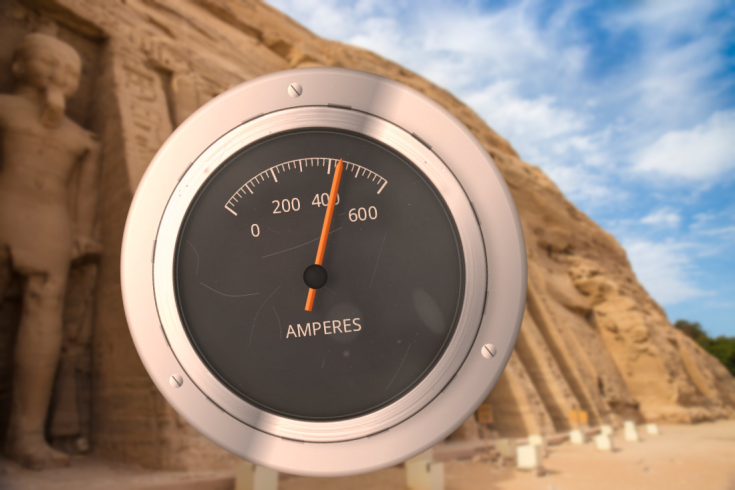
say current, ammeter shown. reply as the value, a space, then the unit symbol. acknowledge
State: 440 A
